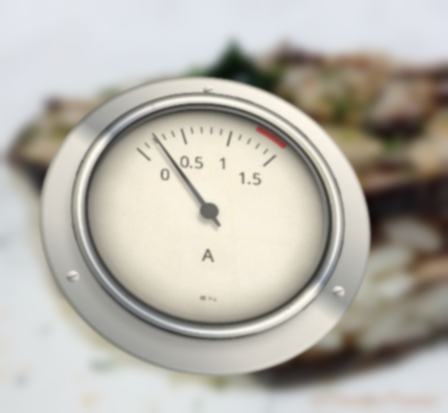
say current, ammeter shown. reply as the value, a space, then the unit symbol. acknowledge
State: 0.2 A
